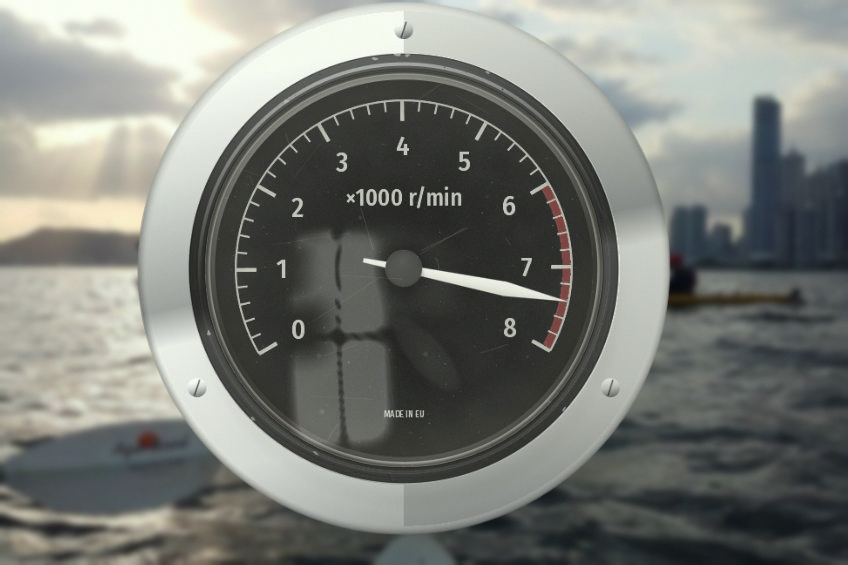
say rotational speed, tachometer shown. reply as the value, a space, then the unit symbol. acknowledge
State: 7400 rpm
